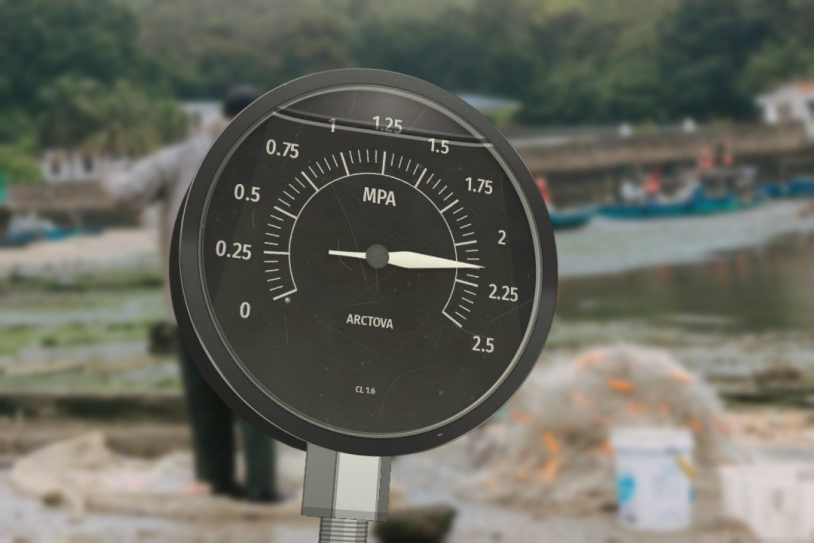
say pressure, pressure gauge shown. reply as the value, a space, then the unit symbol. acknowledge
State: 2.15 MPa
